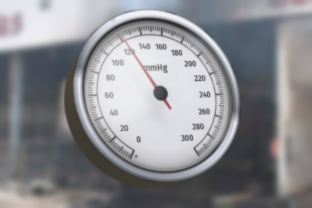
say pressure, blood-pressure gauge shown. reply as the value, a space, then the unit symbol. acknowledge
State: 120 mmHg
